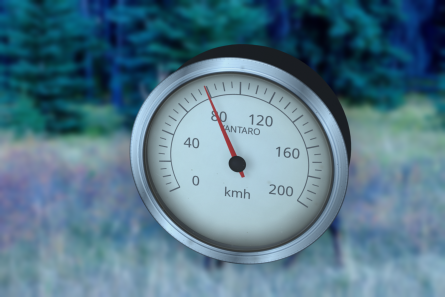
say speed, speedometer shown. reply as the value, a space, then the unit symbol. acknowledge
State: 80 km/h
